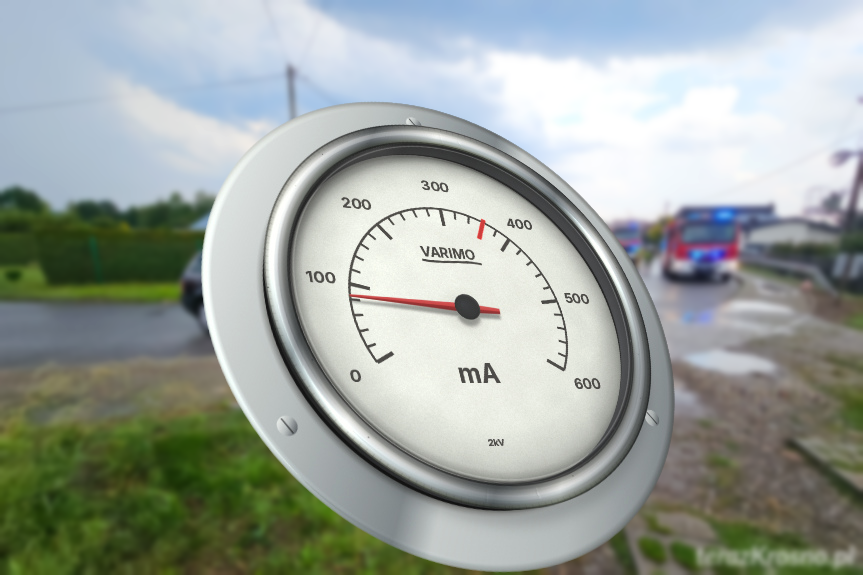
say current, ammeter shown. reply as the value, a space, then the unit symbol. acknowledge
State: 80 mA
